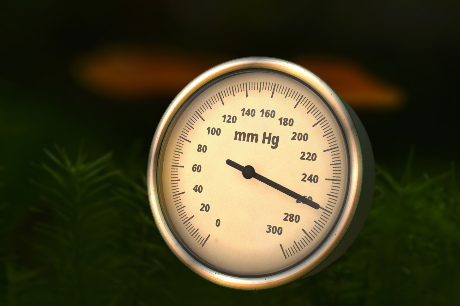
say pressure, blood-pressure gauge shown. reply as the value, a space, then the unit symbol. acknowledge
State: 260 mmHg
